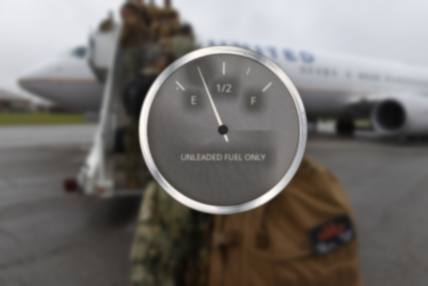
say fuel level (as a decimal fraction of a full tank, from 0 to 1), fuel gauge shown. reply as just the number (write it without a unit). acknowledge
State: 0.25
